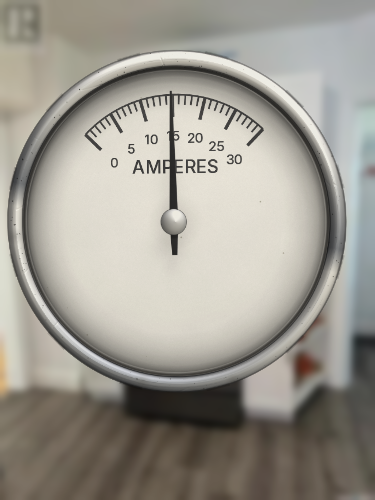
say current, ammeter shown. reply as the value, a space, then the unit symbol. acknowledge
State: 15 A
